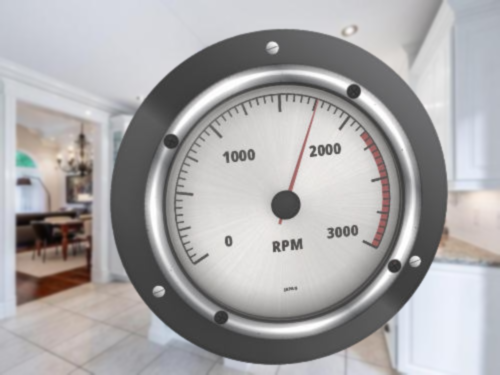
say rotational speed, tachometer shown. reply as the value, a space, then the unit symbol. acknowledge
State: 1750 rpm
